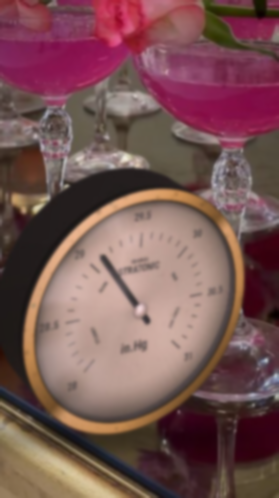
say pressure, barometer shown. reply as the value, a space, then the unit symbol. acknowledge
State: 29.1 inHg
